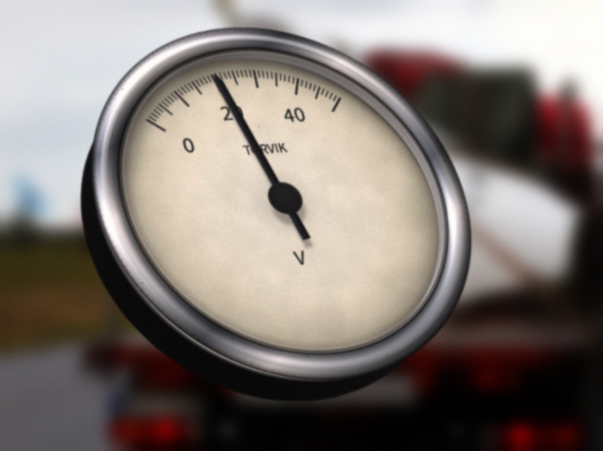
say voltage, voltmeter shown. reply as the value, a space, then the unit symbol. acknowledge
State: 20 V
